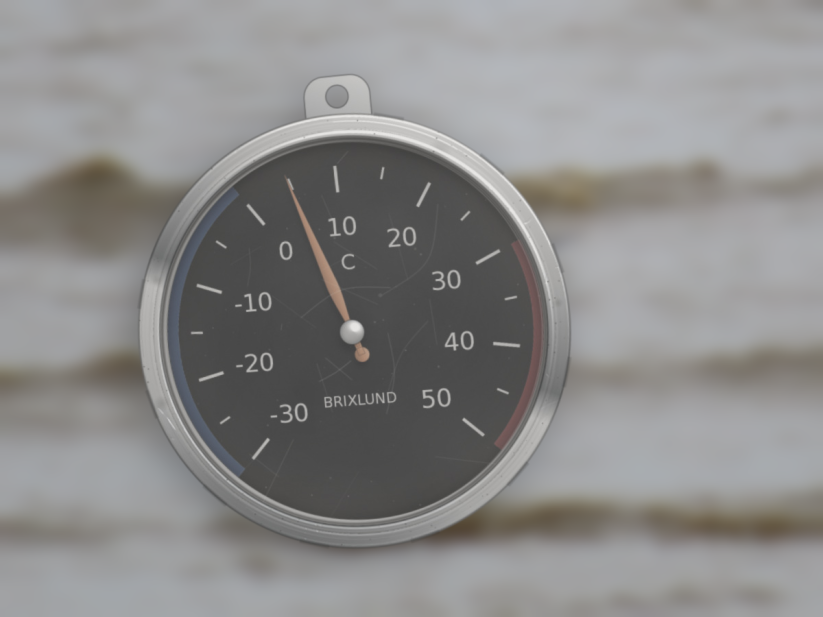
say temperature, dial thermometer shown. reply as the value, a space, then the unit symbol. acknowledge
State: 5 °C
